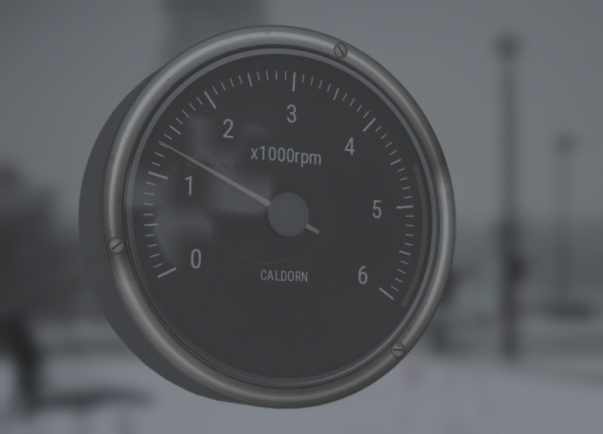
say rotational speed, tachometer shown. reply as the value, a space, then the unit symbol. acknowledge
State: 1300 rpm
